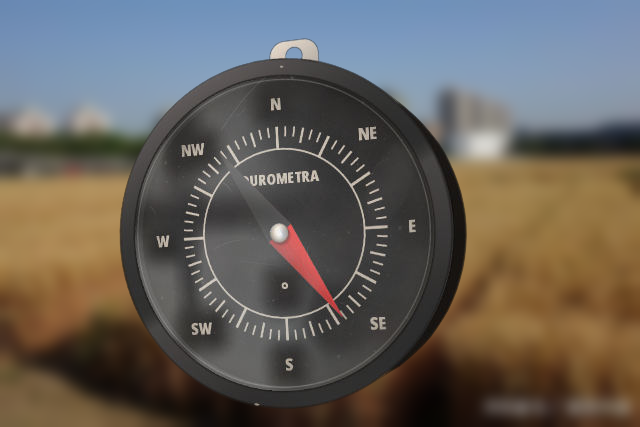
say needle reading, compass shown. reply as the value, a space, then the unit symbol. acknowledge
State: 145 °
